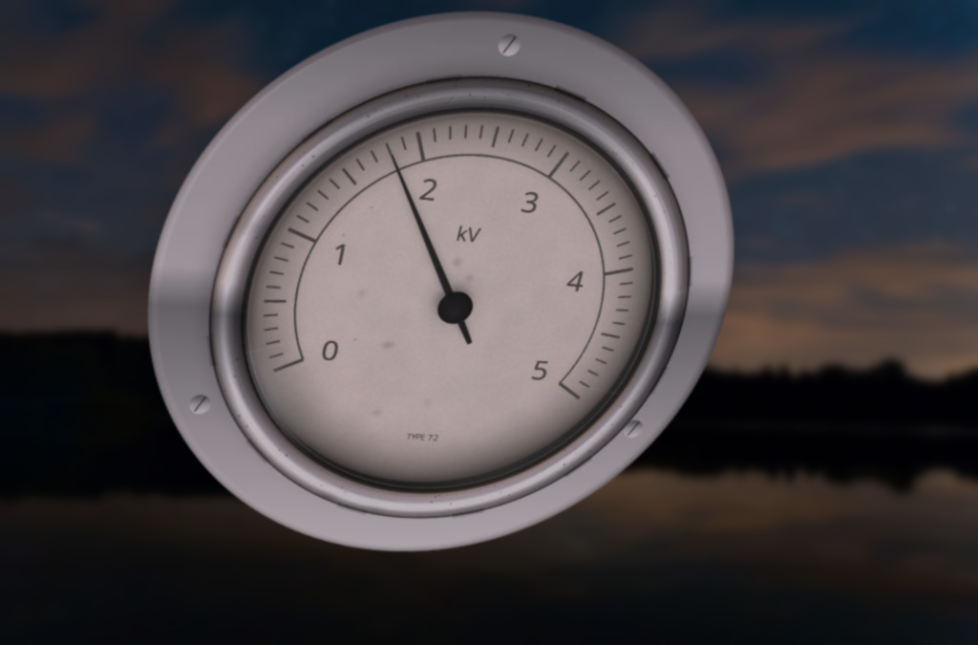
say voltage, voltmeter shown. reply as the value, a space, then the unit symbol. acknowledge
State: 1.8 kV
